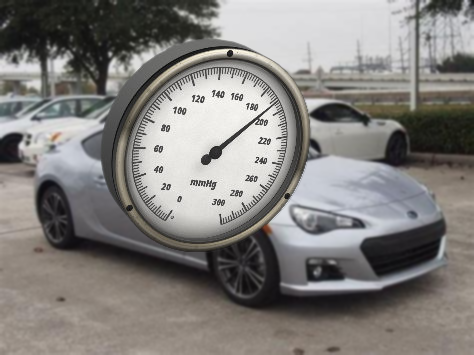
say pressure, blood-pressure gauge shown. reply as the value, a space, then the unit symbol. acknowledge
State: 190 mmHg
